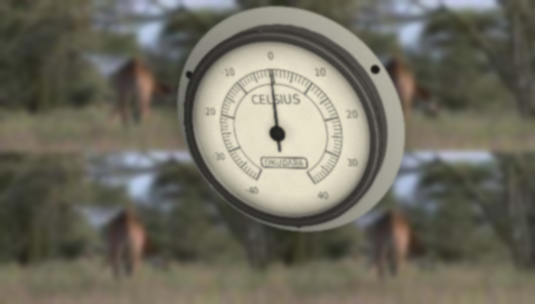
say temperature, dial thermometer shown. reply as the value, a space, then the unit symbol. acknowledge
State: 0 °C
